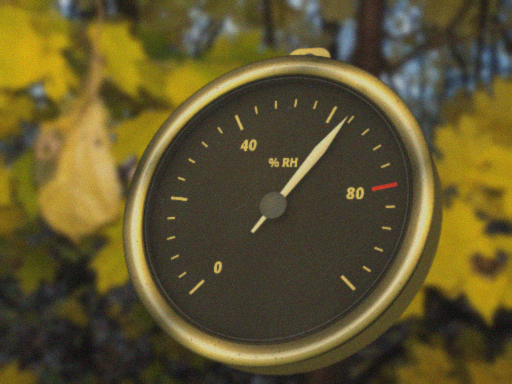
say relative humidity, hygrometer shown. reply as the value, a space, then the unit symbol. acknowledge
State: 64 %
